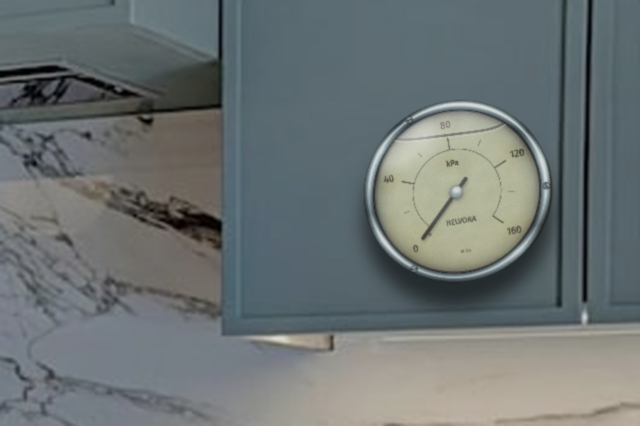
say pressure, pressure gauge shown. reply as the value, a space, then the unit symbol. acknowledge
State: 0 kPa
